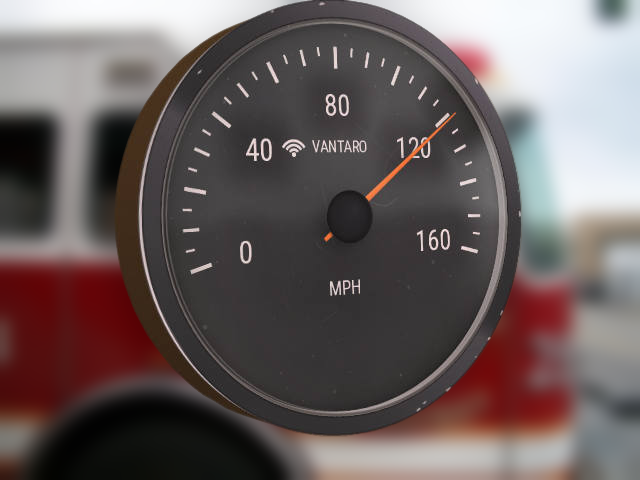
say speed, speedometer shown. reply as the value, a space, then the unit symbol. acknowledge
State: 120 mph
